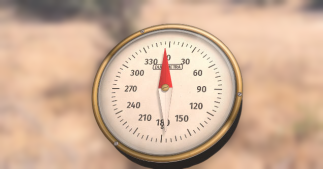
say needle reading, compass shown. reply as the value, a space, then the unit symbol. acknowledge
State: 355 °
